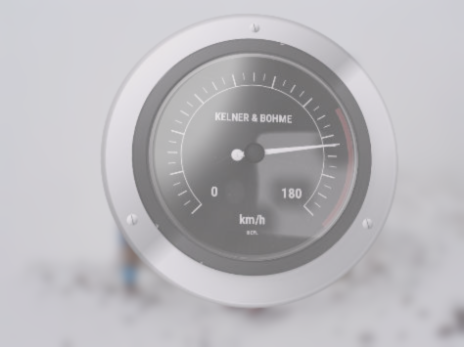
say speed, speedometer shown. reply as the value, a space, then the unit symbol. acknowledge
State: 145 km/h
